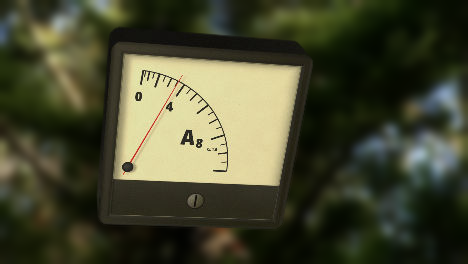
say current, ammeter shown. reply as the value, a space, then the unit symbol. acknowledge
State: 3.5 A
